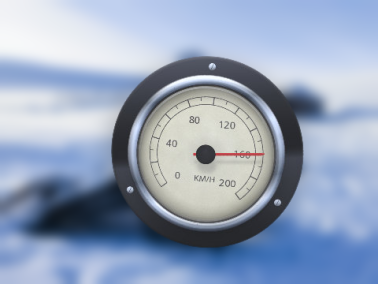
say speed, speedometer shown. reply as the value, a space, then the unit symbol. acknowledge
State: 160 km/h
